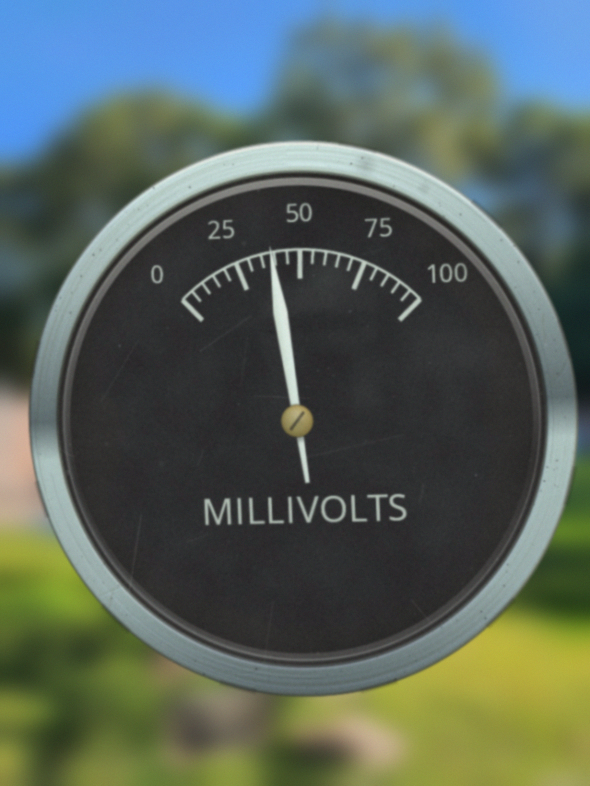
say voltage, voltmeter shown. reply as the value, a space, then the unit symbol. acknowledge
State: 40 mV
